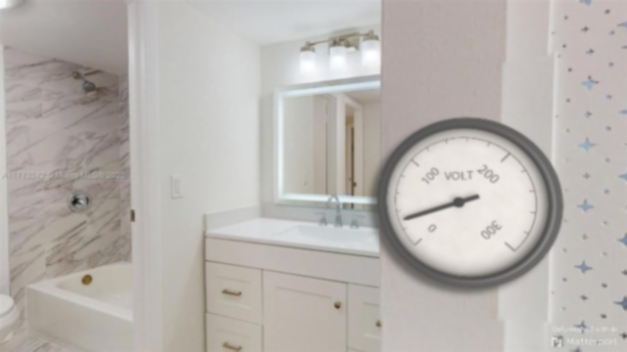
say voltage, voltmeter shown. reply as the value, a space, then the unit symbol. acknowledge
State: 30 V
